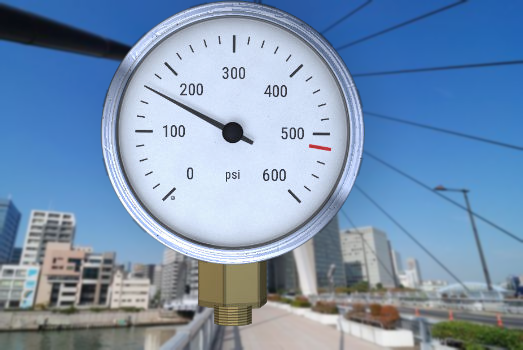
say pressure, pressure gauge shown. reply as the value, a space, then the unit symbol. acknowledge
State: 160 psi
